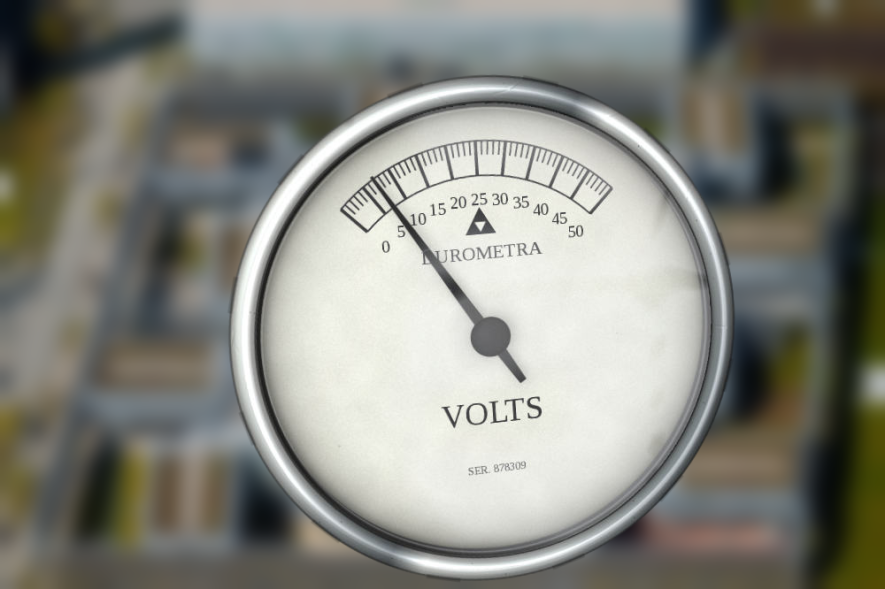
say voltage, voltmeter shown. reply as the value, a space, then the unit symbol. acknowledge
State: 7 V
